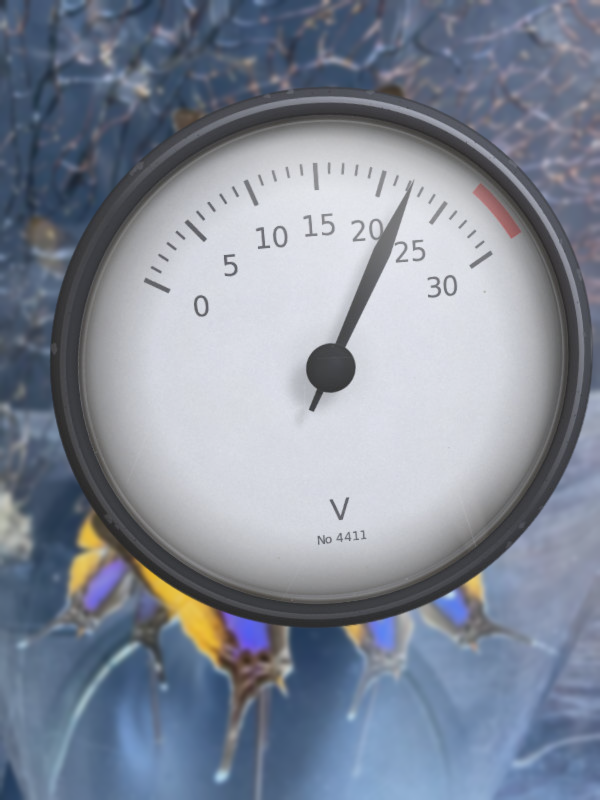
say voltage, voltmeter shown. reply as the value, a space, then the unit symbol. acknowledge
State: 22 V
